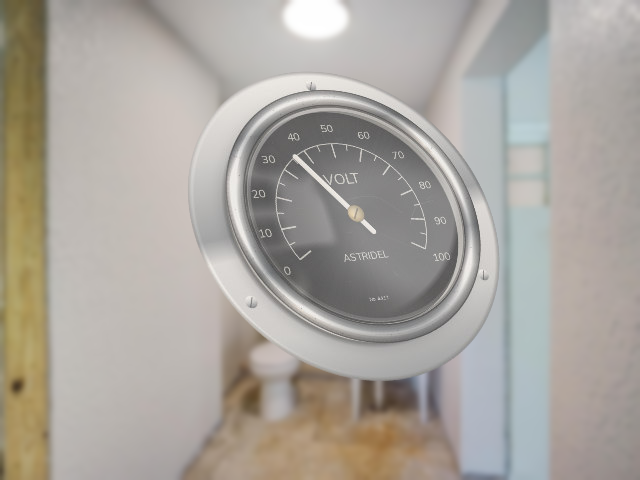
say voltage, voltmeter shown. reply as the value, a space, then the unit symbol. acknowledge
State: 35 V
